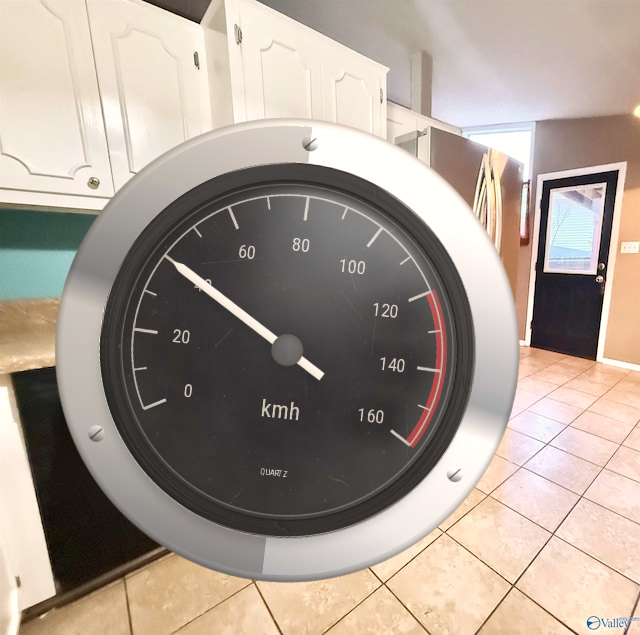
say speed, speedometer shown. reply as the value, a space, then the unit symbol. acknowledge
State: 40 km/h
